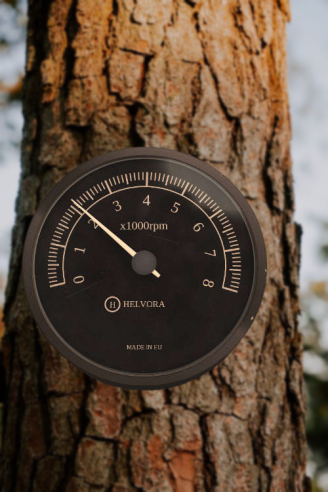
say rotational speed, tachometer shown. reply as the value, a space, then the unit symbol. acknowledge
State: 2100 rpm
